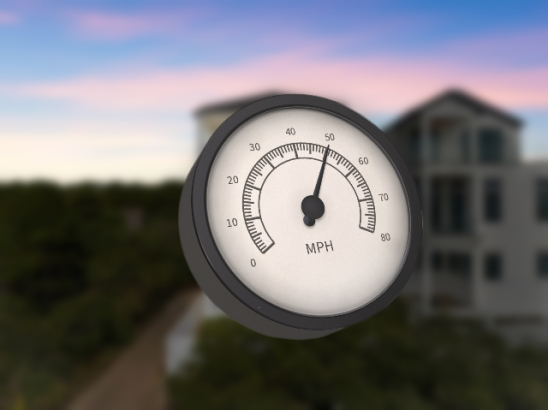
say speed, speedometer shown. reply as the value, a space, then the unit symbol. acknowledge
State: 50 mph
